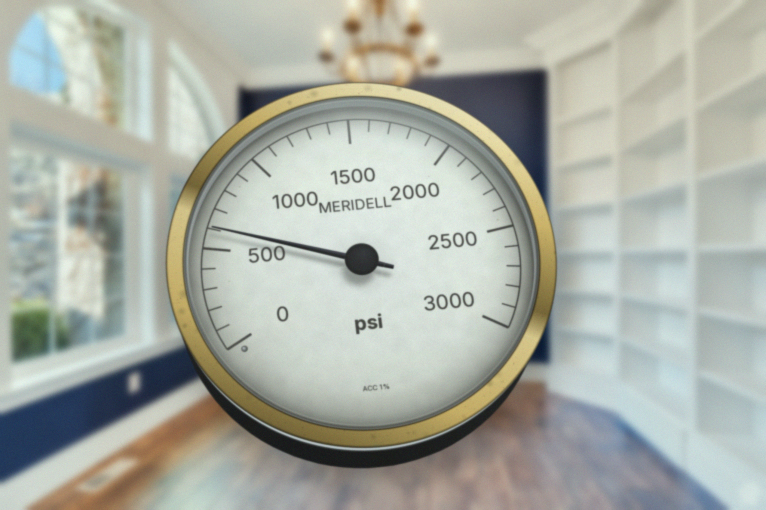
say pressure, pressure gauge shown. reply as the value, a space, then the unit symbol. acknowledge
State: 600 psi
